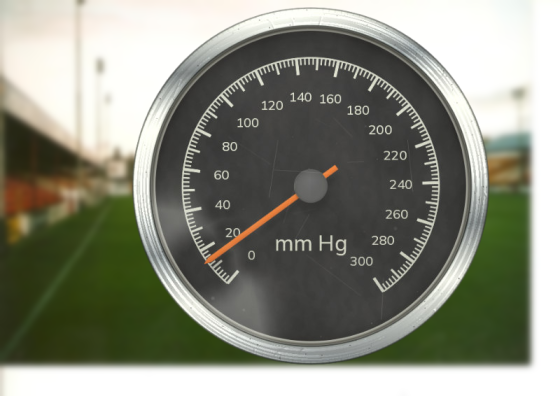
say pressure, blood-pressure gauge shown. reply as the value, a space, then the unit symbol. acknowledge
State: 14 mmHg
